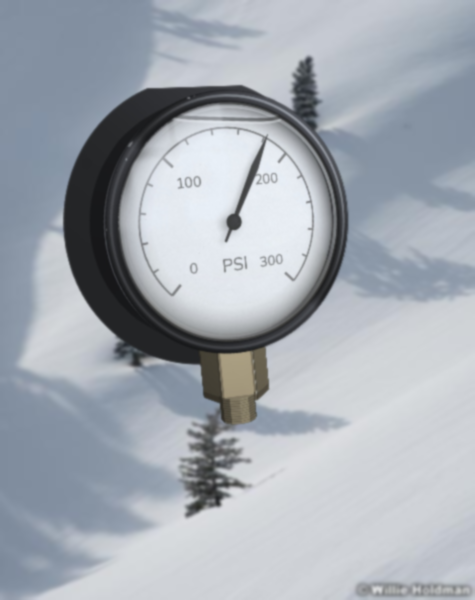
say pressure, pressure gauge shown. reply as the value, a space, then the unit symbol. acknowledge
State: 180 psi
